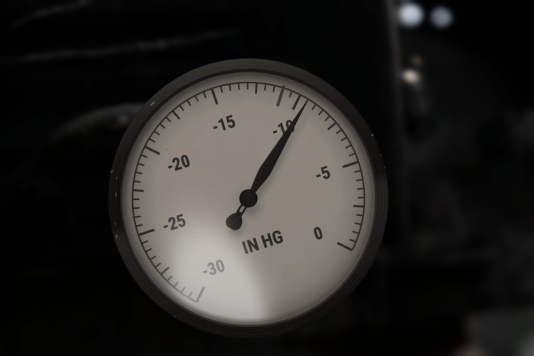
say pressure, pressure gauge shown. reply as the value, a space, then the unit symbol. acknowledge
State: -9.5 inHg
